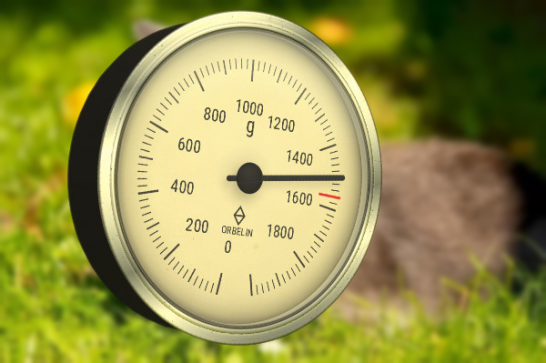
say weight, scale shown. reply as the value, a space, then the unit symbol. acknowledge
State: 1500 g
